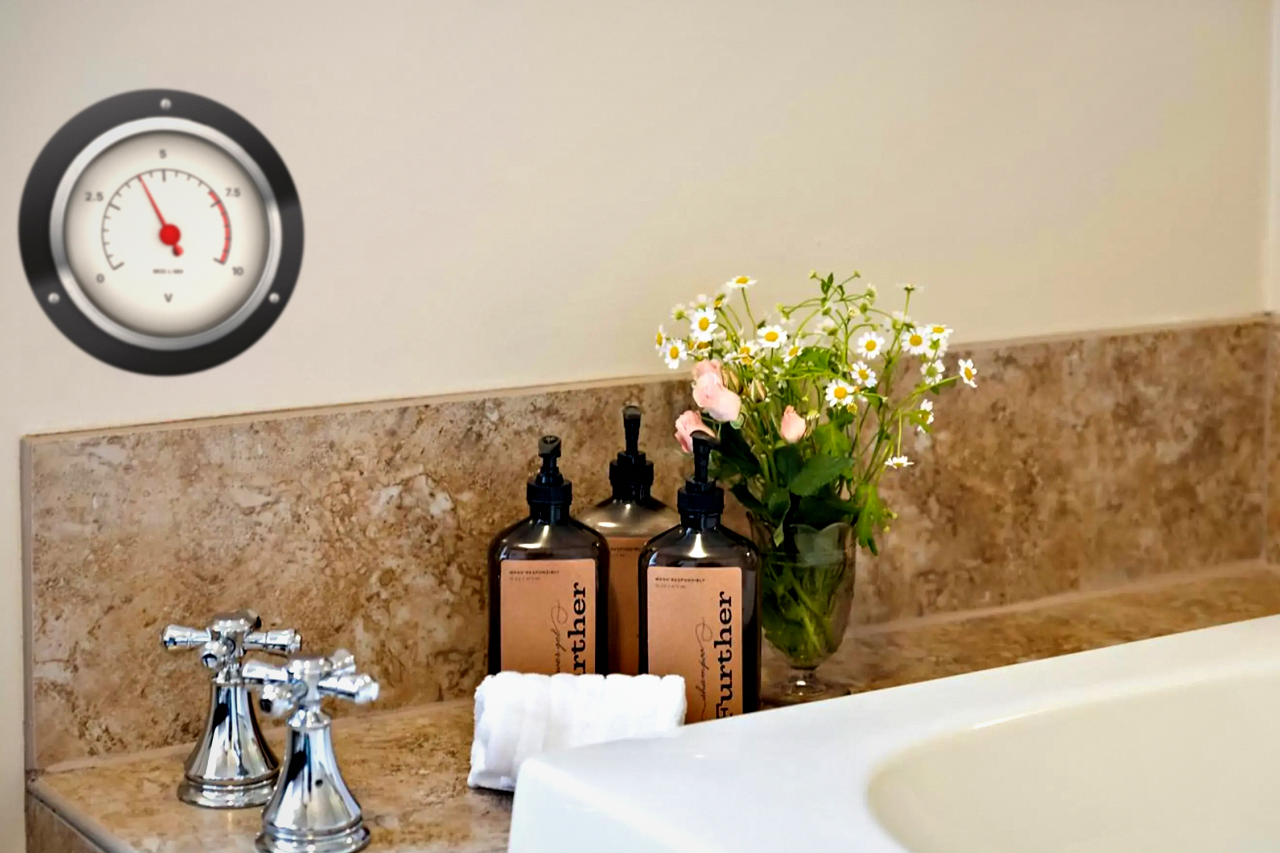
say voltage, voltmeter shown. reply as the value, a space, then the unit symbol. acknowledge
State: 4 V
